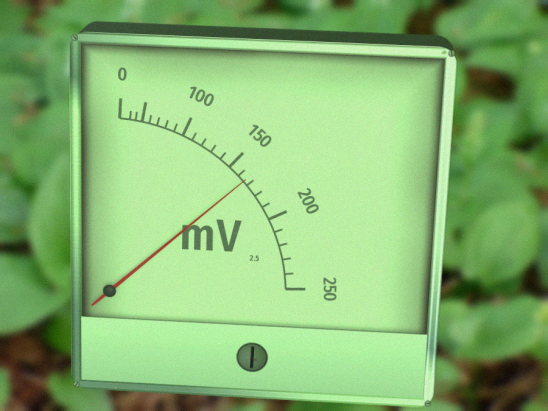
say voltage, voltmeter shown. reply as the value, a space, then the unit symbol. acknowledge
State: 165 mV
